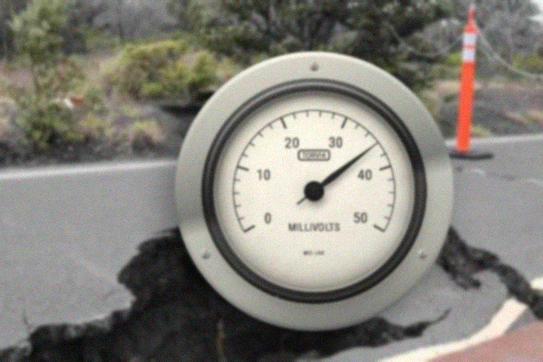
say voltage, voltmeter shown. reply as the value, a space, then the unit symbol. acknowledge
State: 36 mV
